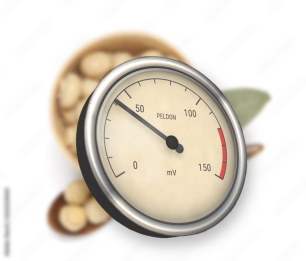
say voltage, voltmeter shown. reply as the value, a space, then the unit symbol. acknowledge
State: 40 mV
